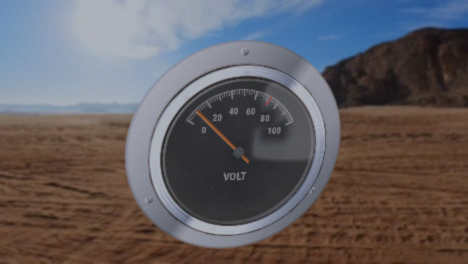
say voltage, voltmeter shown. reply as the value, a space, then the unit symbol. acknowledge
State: 10 V
